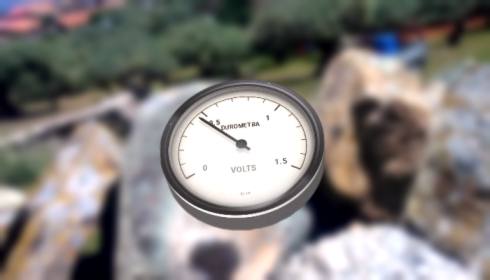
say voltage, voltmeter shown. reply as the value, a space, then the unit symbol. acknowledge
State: 0.45 V
